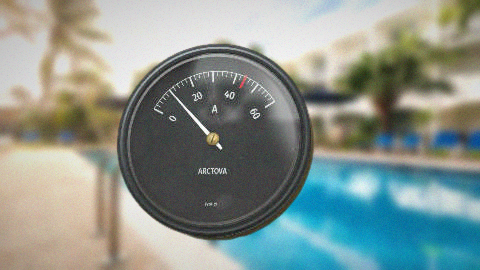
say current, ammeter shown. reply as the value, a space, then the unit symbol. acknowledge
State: 10 A
